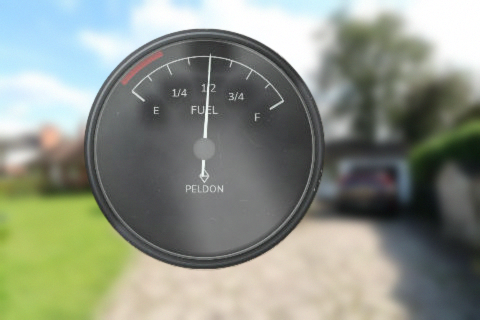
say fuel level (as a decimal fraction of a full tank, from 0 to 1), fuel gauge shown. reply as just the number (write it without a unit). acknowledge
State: 0.5
